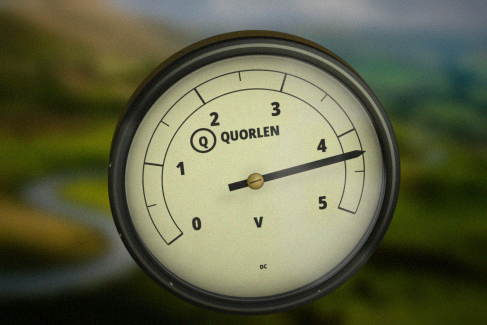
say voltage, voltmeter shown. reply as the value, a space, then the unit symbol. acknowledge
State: 4.25 V
